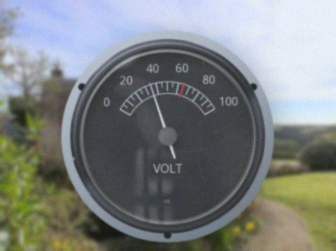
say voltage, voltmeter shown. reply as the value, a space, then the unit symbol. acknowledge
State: 35 V
